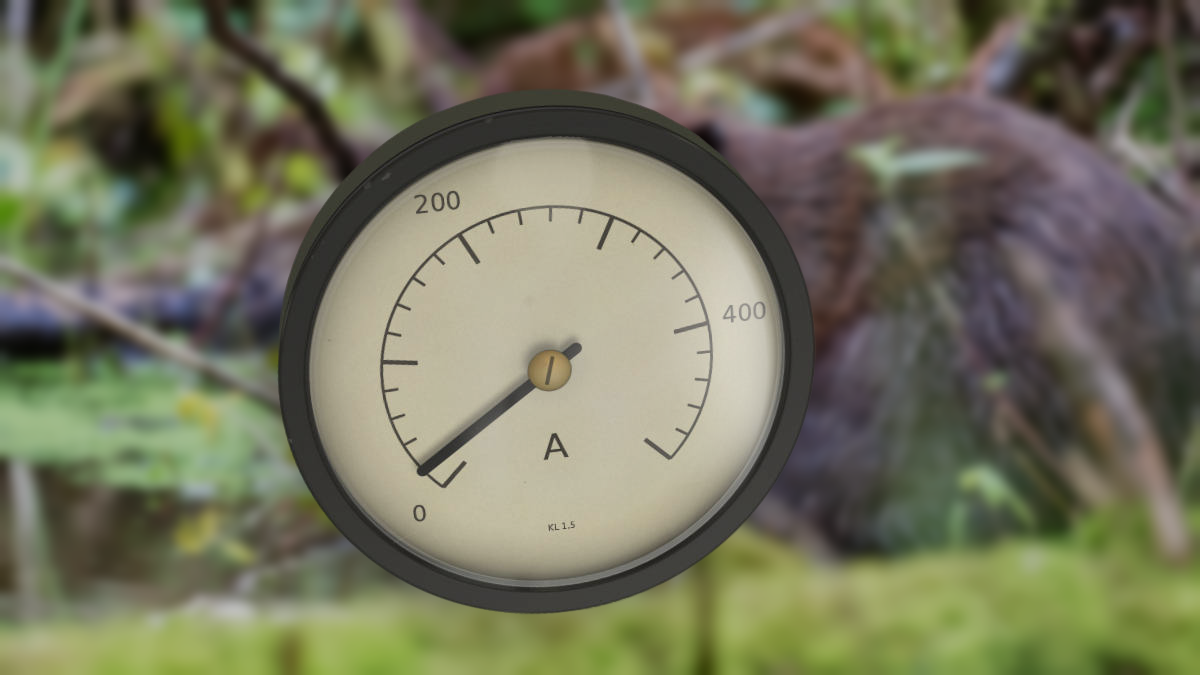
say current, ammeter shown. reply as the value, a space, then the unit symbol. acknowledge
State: 20 A
